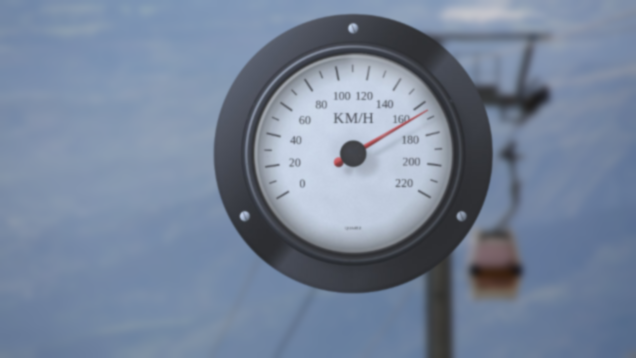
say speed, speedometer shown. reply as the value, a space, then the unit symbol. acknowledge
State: 165 km/h
